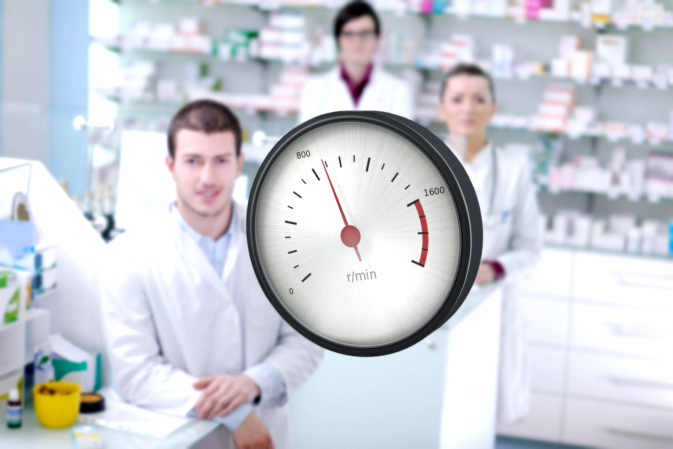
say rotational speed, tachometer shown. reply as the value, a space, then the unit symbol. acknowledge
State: 900 rpm
